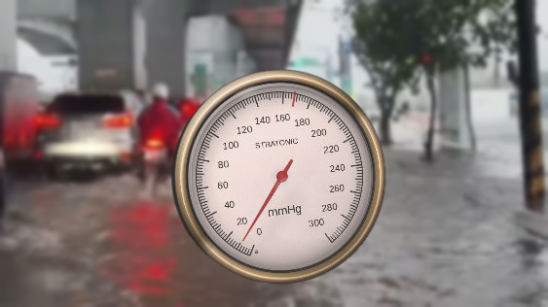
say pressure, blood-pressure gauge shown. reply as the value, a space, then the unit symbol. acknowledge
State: 10 mmHg
